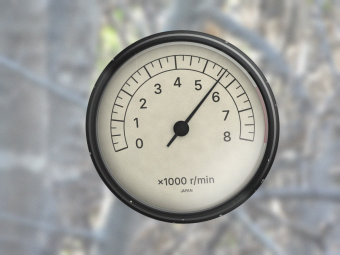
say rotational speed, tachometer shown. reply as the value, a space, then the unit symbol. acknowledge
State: 5625 rpm
